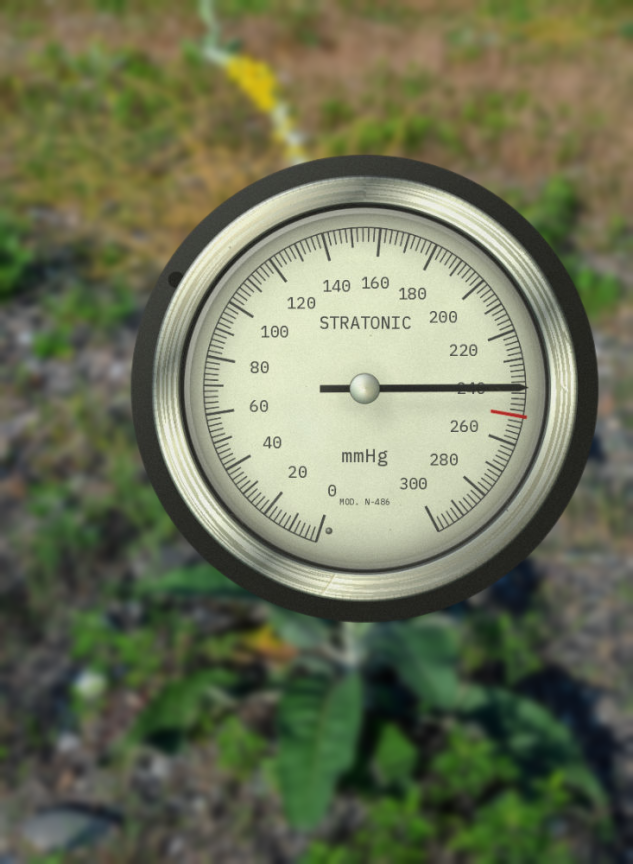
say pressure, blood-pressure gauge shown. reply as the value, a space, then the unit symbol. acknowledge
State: 240 mmHg
